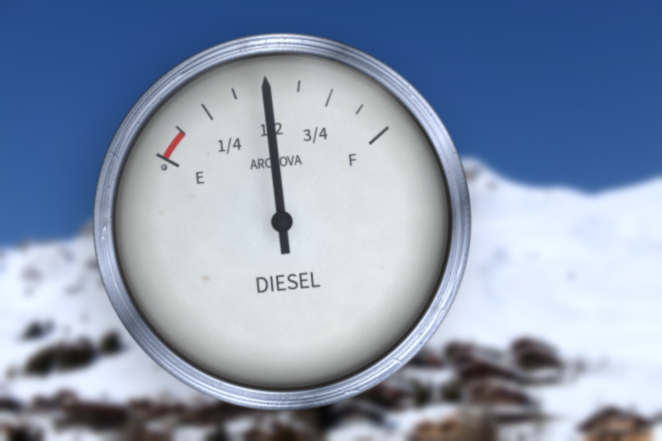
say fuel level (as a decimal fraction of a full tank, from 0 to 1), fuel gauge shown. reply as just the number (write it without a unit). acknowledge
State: 0.5
